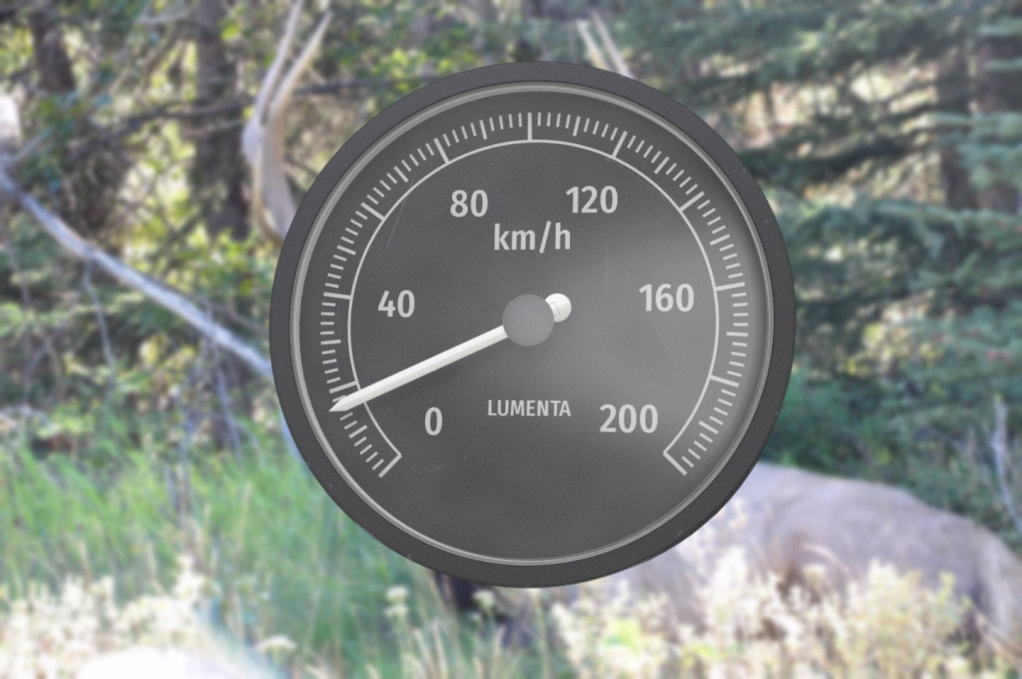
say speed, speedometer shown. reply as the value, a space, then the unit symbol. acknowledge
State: 16 km/h
